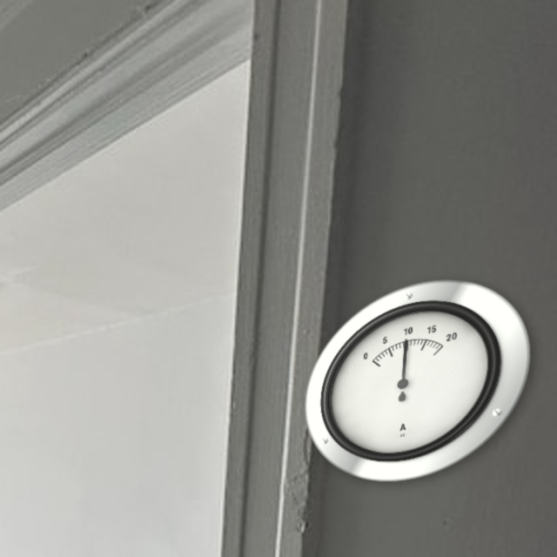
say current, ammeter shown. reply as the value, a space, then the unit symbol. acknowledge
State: 10 A
